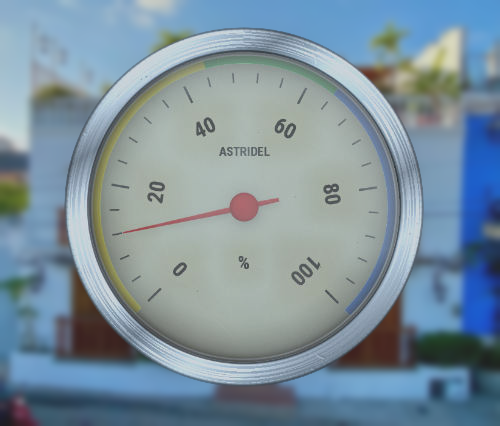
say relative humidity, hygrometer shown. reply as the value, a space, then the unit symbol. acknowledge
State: 12 %
